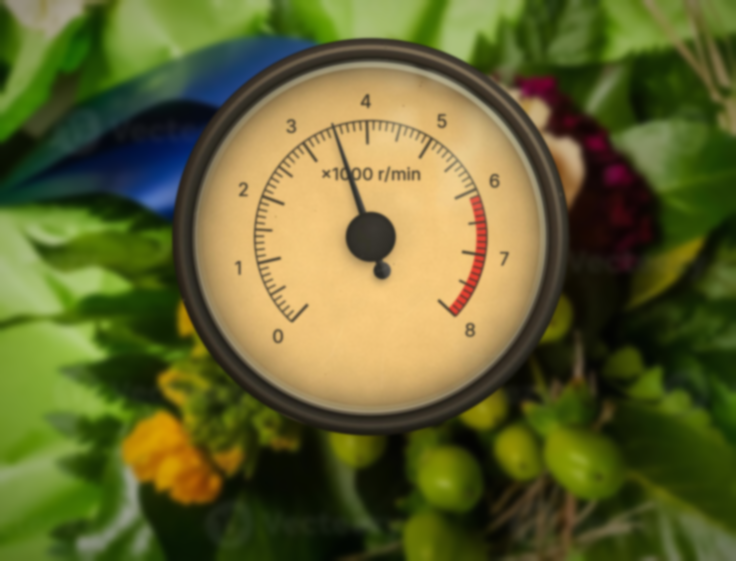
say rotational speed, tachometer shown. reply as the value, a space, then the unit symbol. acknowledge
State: 3500 rpm
